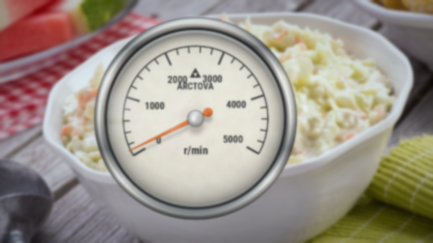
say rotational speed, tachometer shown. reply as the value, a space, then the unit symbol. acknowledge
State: 100 rpm
